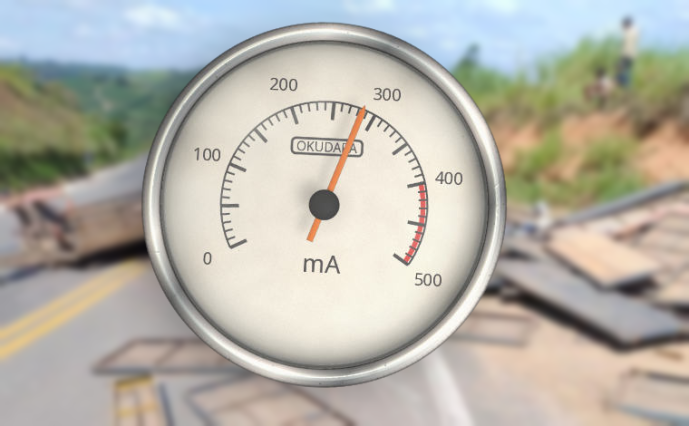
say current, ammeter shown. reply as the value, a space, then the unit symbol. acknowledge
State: 285 mA
